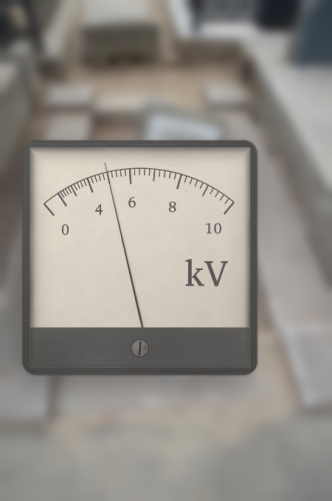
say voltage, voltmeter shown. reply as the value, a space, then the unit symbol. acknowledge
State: 5 kV
